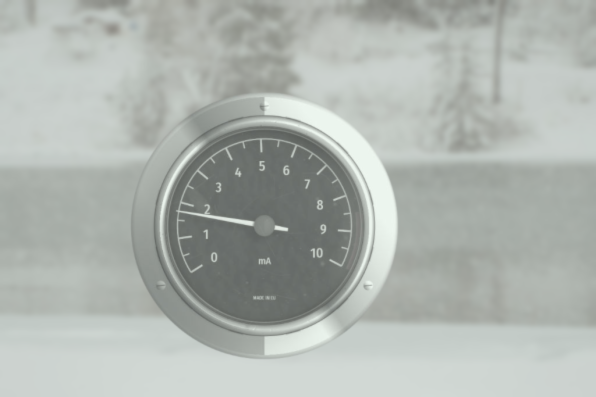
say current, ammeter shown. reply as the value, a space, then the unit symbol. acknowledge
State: 1.75 mA
